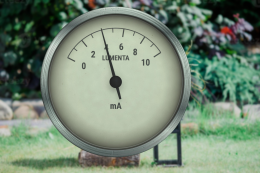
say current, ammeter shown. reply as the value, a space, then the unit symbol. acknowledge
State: 4 mA
